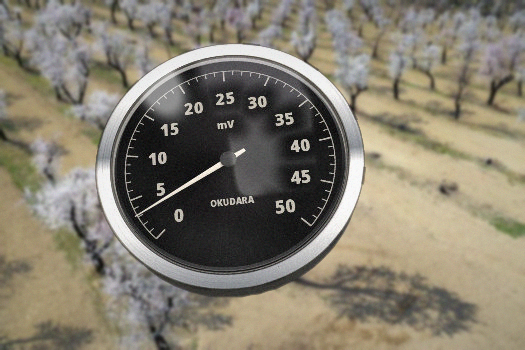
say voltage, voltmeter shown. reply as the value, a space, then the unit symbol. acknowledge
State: 3 mV
